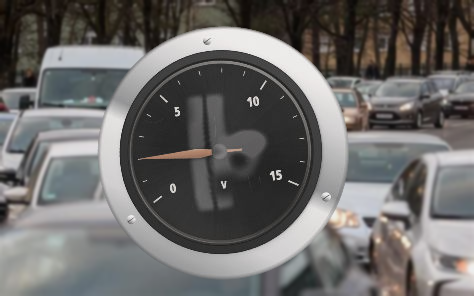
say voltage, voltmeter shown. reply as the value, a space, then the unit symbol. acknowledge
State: 2 V
